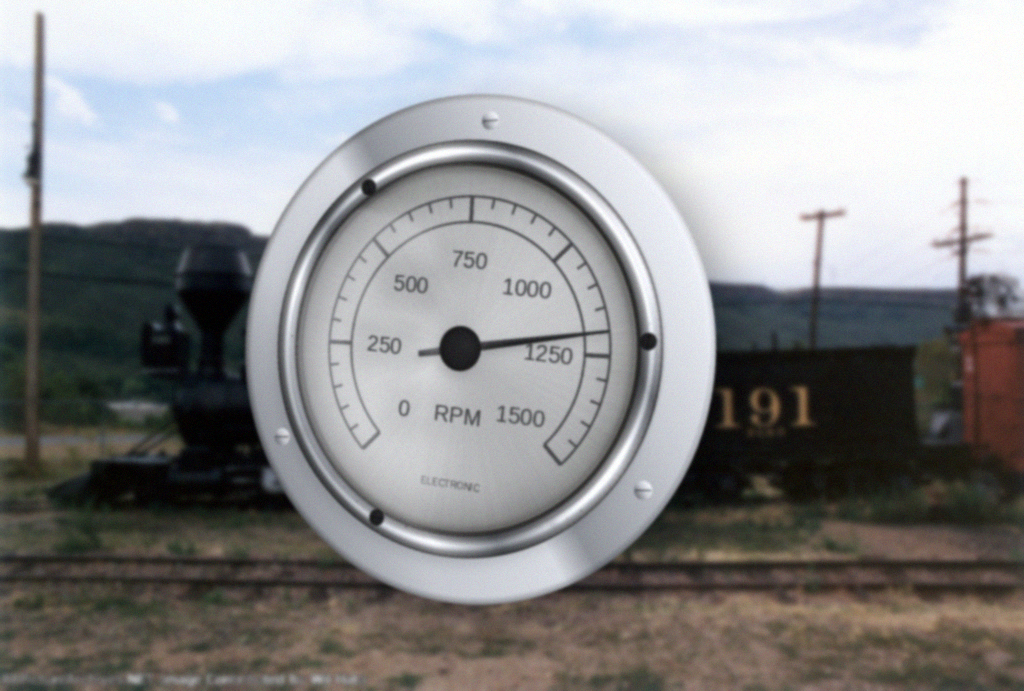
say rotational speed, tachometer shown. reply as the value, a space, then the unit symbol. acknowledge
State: 1200 rpm
